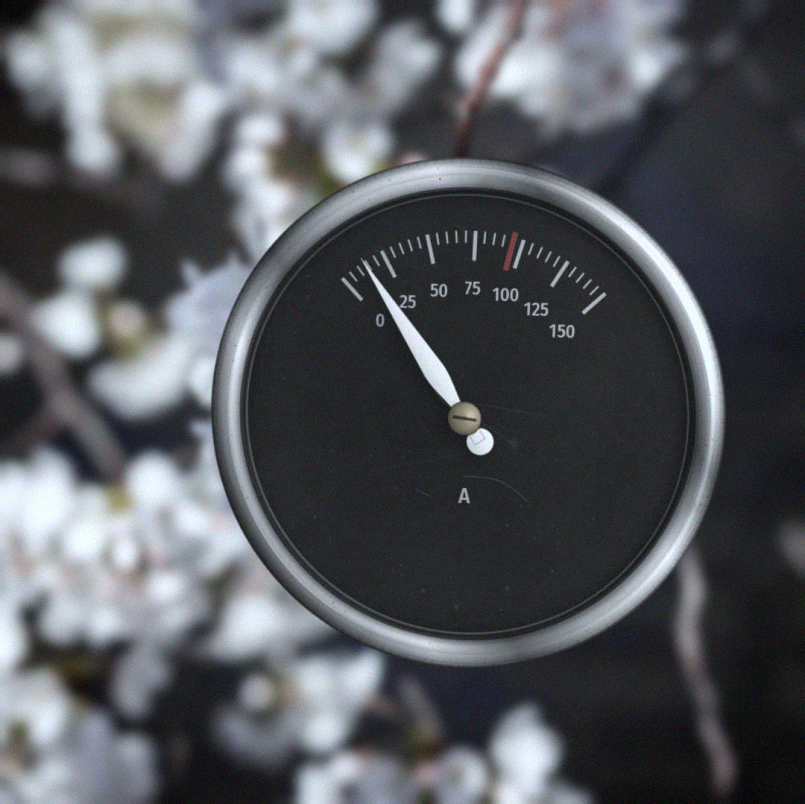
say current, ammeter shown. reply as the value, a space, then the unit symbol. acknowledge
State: 15 A
